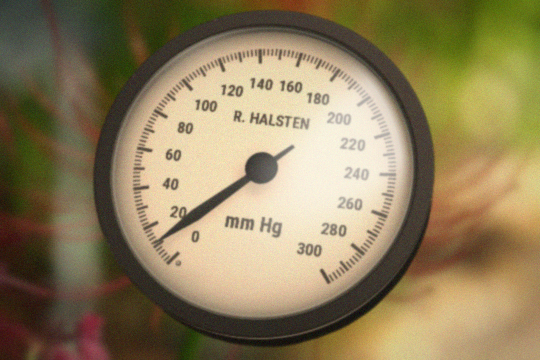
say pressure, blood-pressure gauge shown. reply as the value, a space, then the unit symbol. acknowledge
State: 10 mmHg
